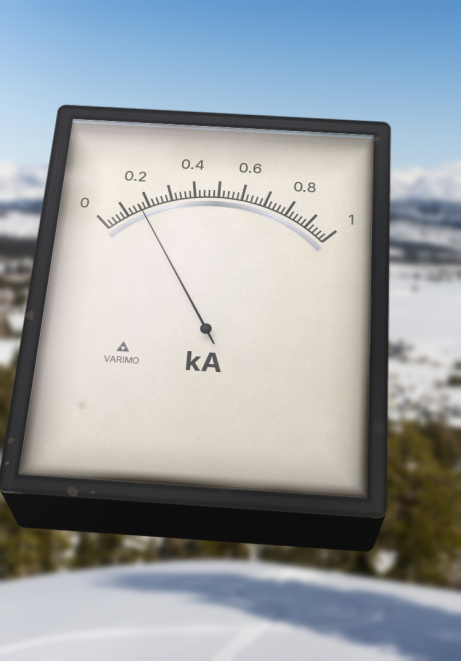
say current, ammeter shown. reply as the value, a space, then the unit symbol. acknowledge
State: 0.16 kA
